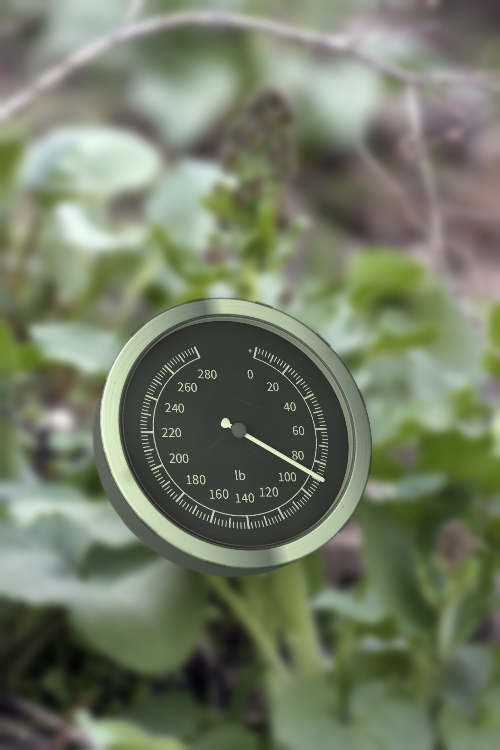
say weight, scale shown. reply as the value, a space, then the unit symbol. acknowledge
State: 90 lb
